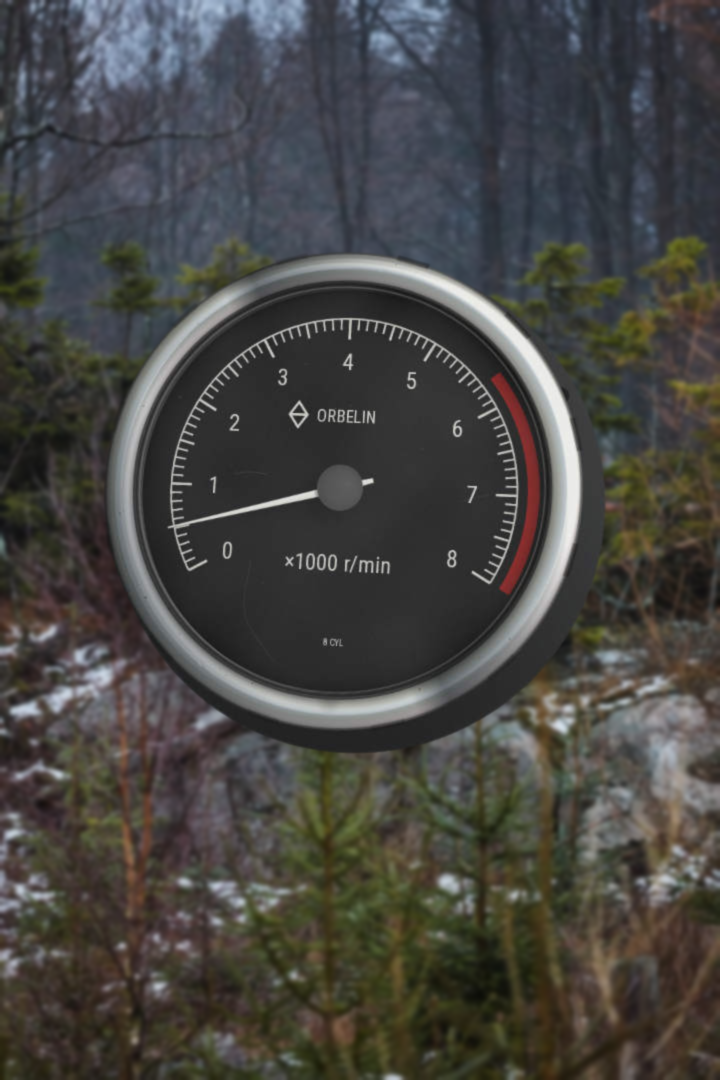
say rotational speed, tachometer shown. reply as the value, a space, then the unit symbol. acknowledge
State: 500 rpm
